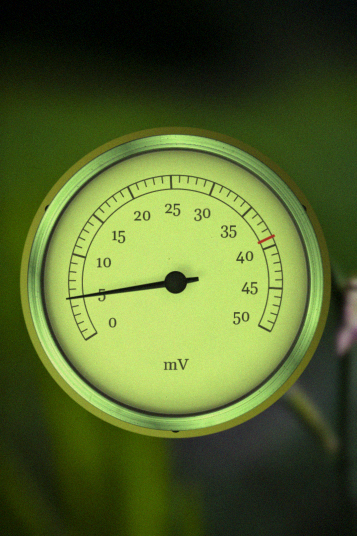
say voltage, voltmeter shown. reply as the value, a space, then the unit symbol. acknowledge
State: 5 mV
